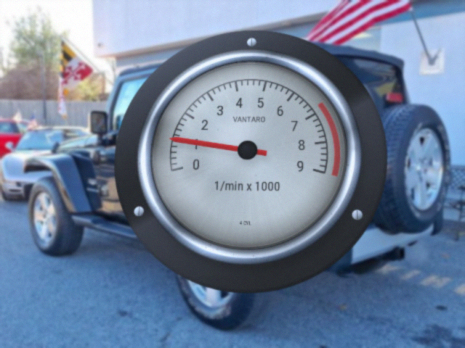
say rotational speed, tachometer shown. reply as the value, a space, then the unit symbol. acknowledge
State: 1000 rpm
